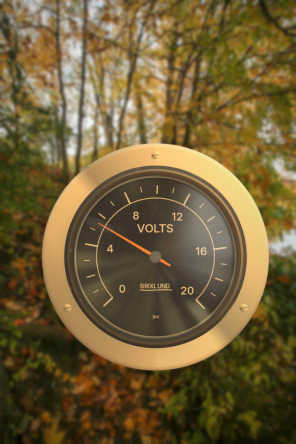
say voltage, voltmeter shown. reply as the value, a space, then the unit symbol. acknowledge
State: 5.5 V
